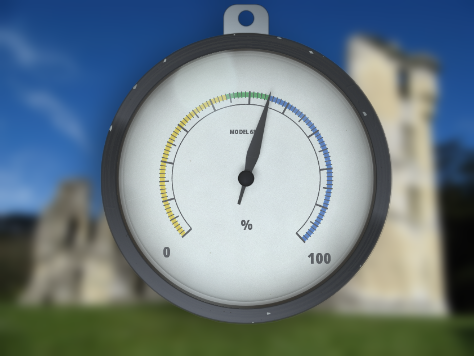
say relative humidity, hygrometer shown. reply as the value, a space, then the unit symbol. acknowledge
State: 55 %
